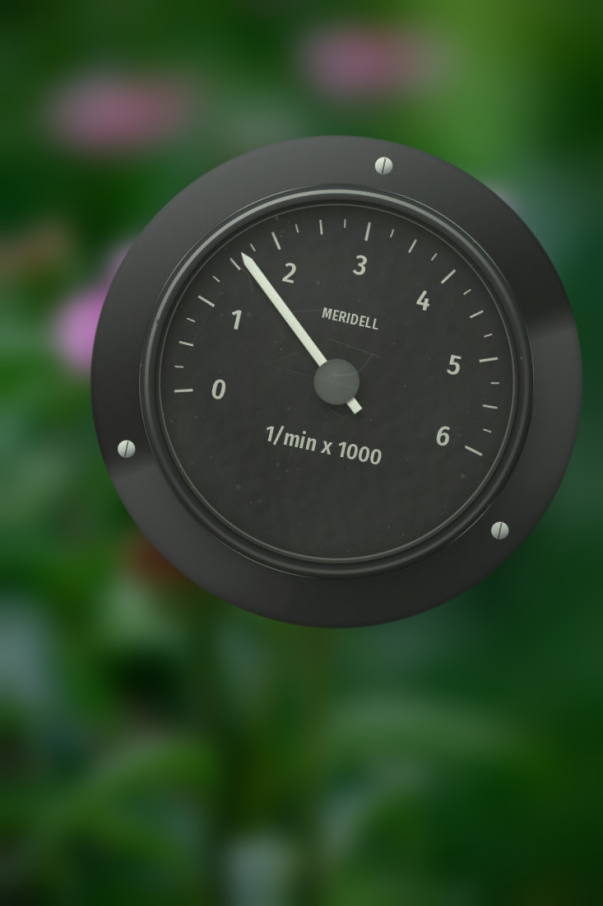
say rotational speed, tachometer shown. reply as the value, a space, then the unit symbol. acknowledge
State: 1625 rpm
